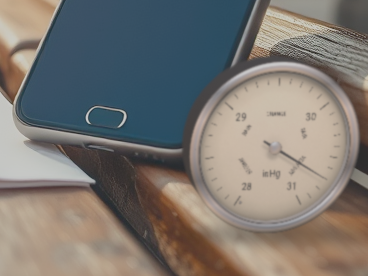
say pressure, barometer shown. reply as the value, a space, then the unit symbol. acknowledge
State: 30.7 inHg
